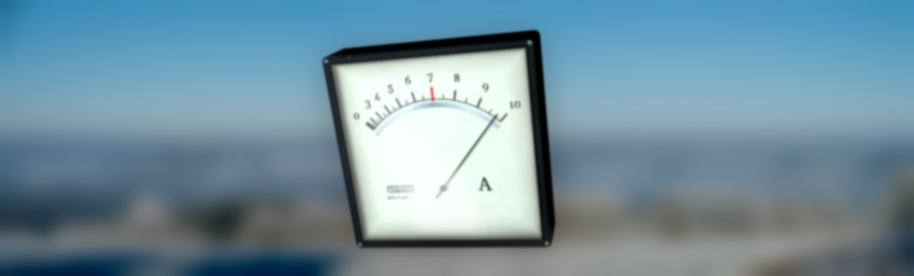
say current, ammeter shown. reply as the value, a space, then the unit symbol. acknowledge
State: 9.75 A
